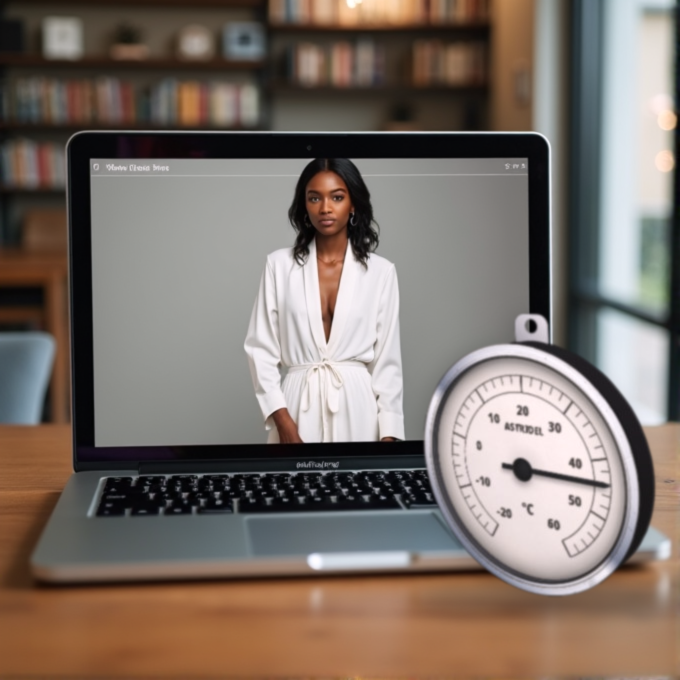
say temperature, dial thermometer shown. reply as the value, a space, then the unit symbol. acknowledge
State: 44 °C
